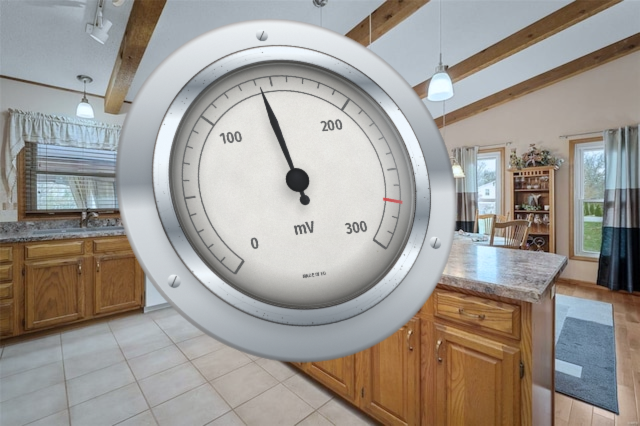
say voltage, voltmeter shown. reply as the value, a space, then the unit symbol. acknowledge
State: 140 mV
